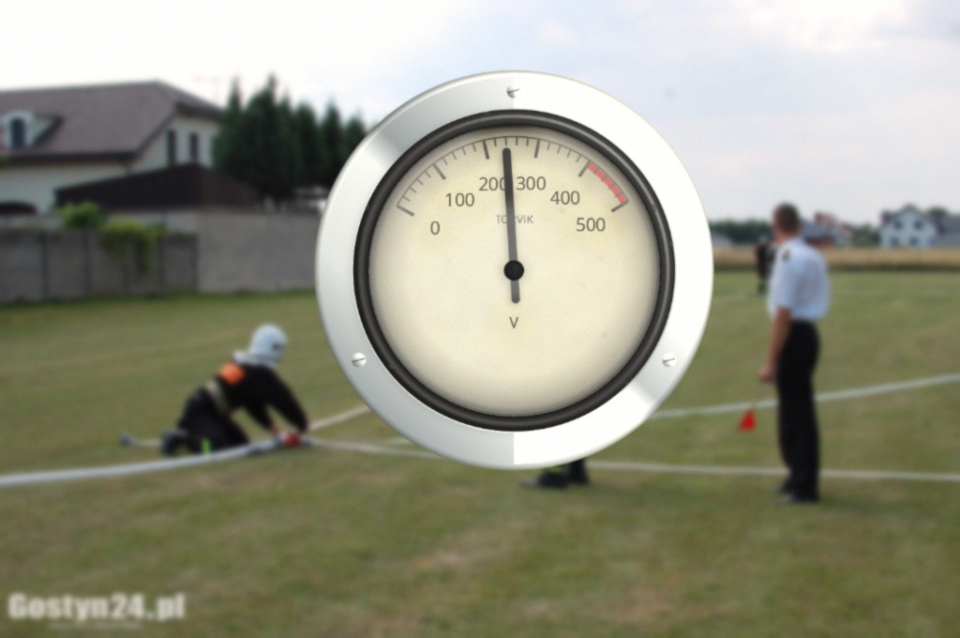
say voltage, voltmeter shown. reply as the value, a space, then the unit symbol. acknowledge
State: 240 V
